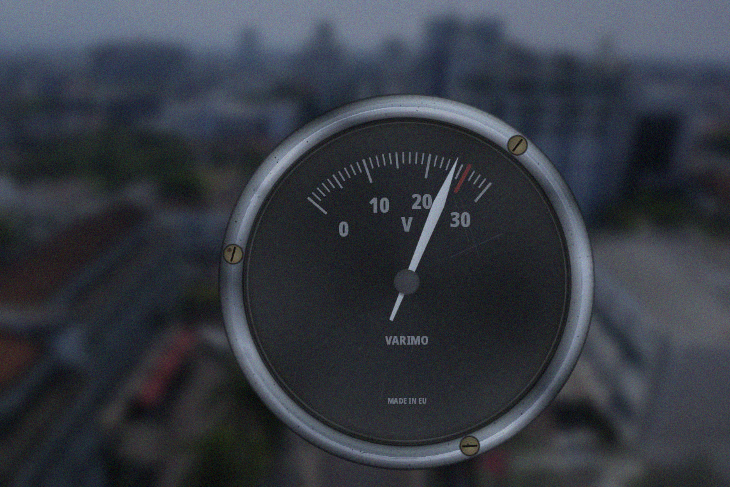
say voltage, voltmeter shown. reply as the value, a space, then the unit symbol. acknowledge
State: 24 V
